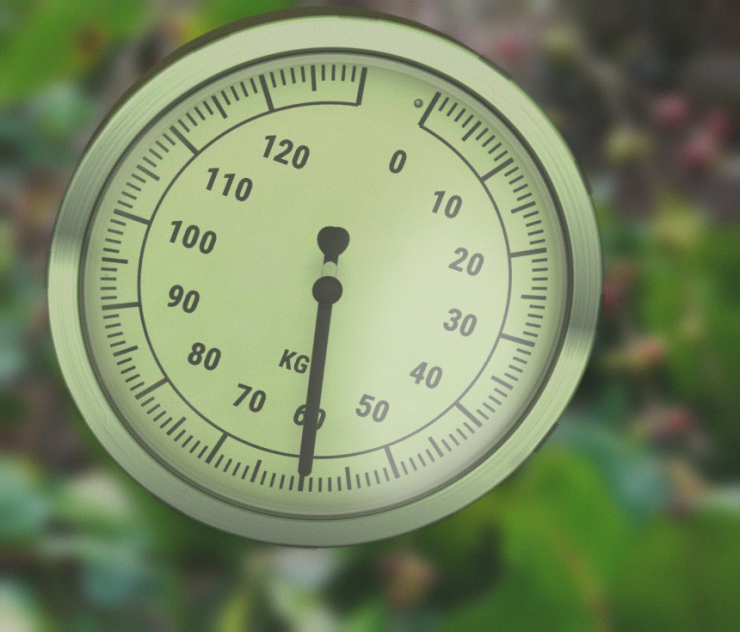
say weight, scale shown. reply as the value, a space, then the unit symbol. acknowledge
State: 60 kg
